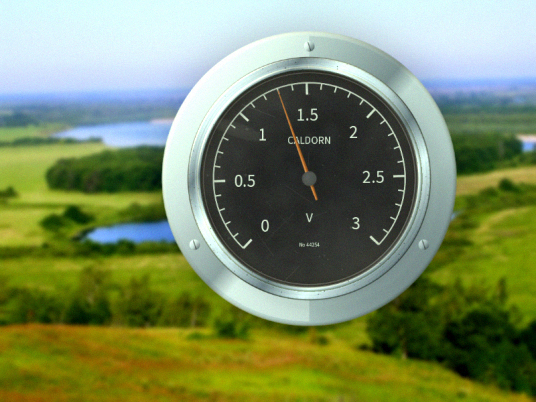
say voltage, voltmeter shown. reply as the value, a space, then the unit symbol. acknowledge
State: 1.3 V
